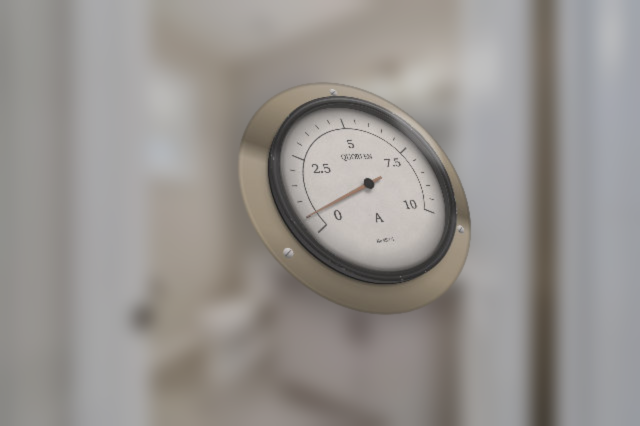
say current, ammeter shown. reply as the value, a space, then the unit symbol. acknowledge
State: 0.5 A
